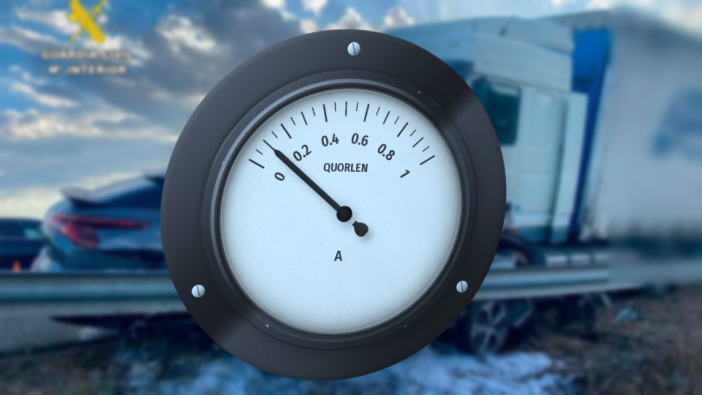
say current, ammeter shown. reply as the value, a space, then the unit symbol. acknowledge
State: 0.1 A
